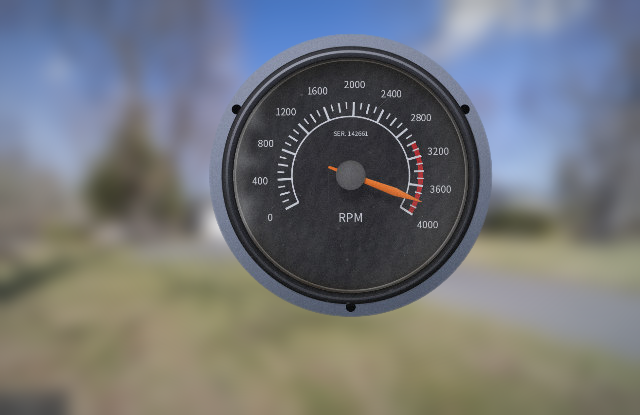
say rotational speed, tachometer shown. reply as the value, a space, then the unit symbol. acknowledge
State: 3800 rpm
